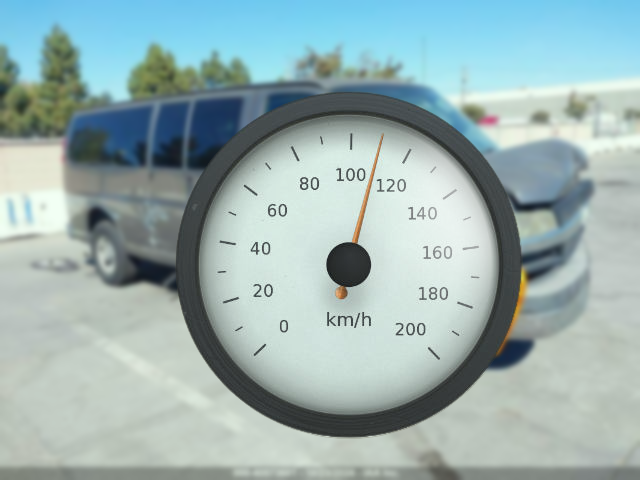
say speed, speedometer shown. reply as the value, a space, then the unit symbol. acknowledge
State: 110 km/h
